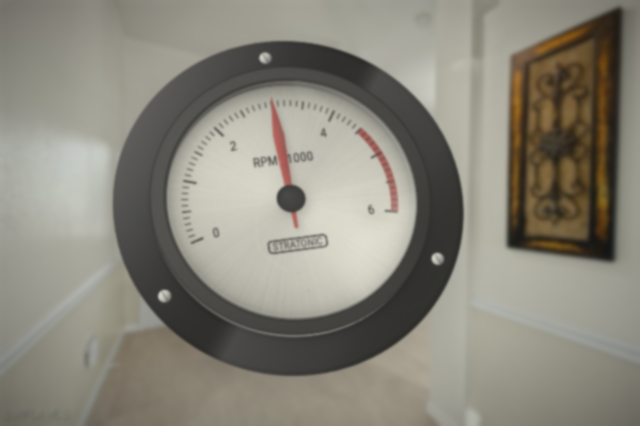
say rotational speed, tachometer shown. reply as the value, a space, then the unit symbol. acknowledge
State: 3000 rpm
